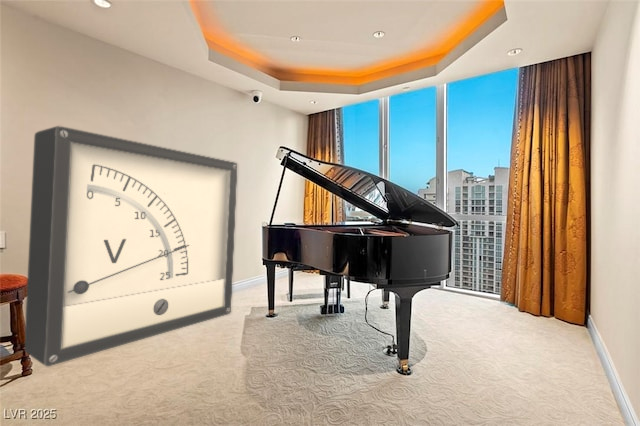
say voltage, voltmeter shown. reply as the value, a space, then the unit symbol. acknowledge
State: 20 V
